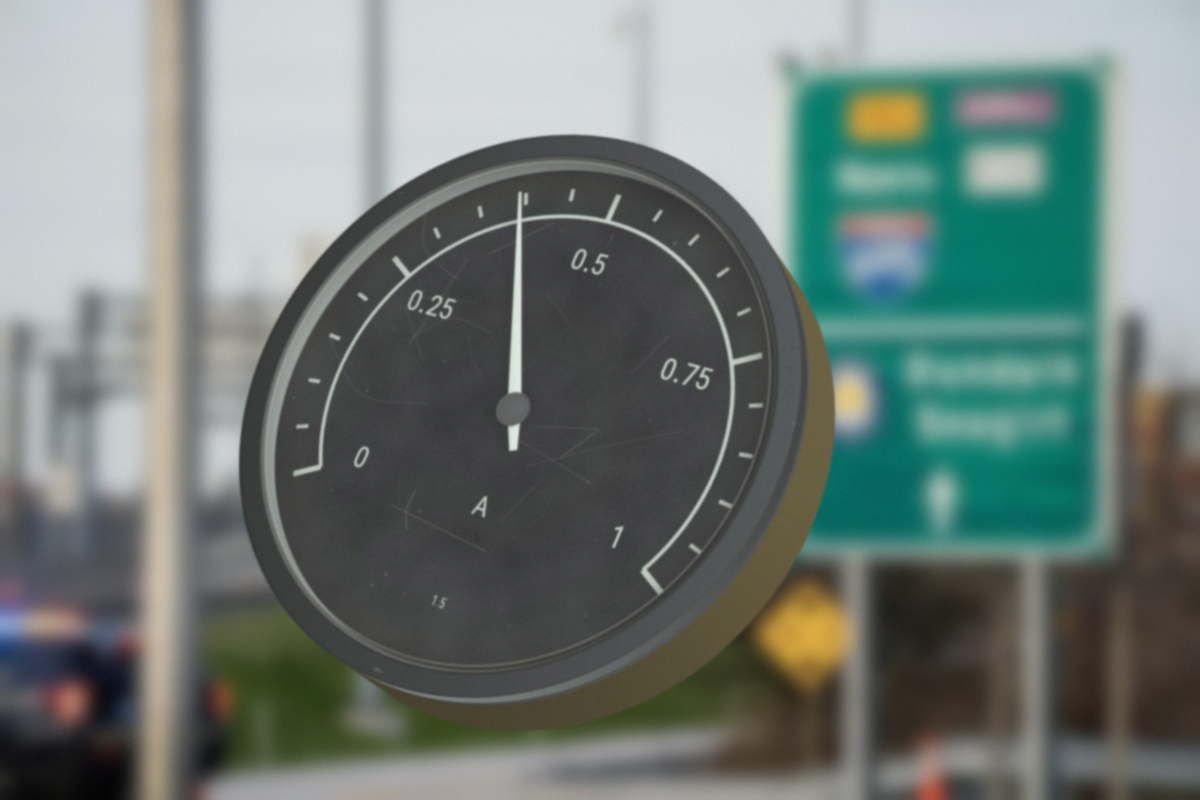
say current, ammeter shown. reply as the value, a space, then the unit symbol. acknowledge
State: 0.4 A
